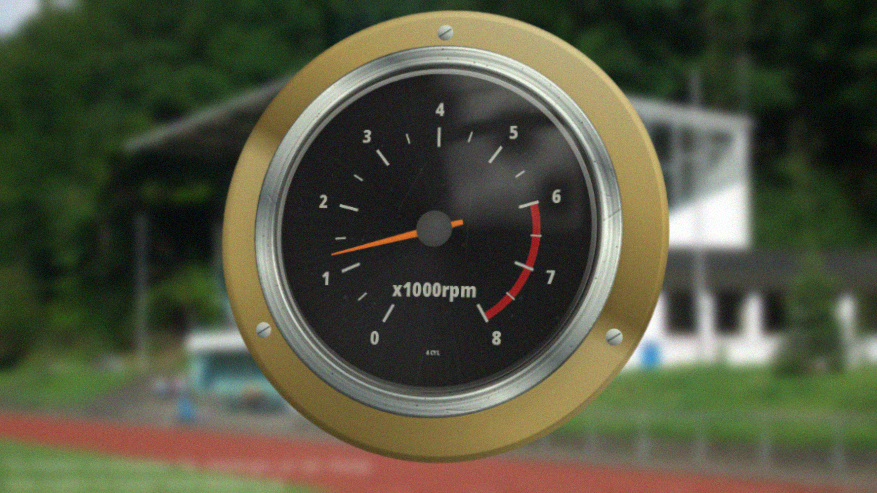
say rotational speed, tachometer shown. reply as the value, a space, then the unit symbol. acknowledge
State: 1250 rpm
